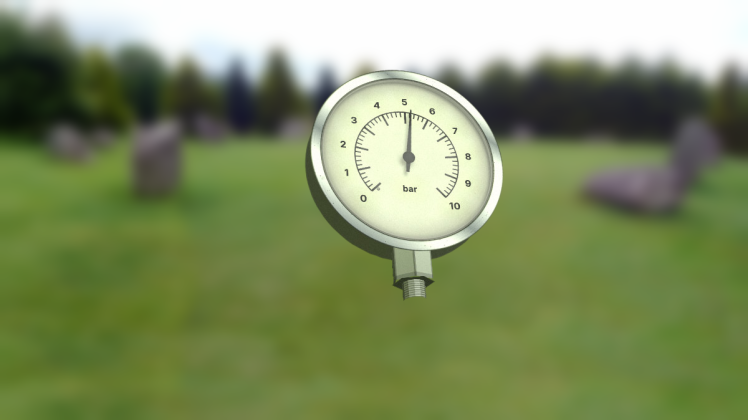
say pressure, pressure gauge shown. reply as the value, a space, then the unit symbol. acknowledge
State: 5.2 bar
